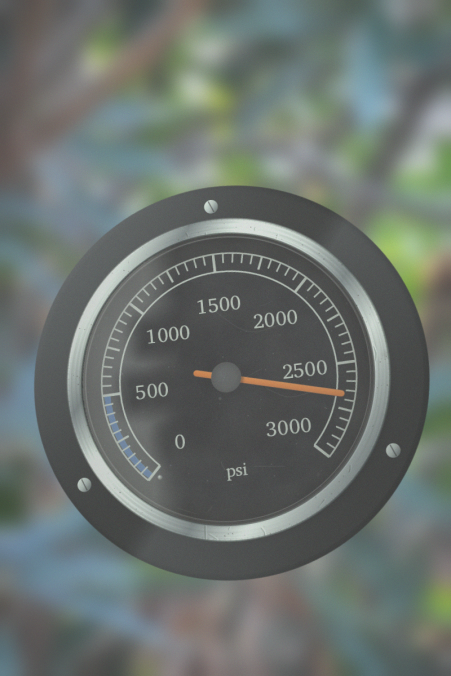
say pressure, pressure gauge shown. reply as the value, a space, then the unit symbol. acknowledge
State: 2675 psi
